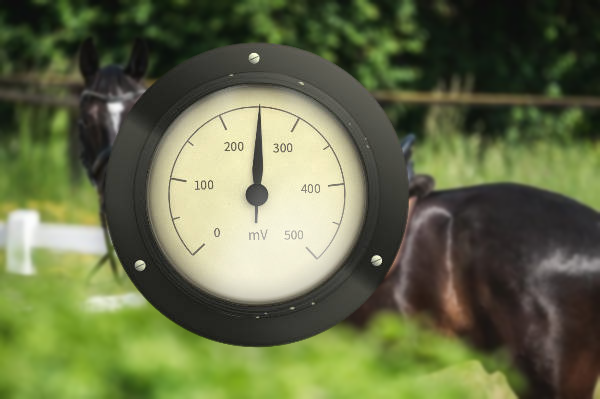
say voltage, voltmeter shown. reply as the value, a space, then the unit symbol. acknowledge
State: 250 mV
